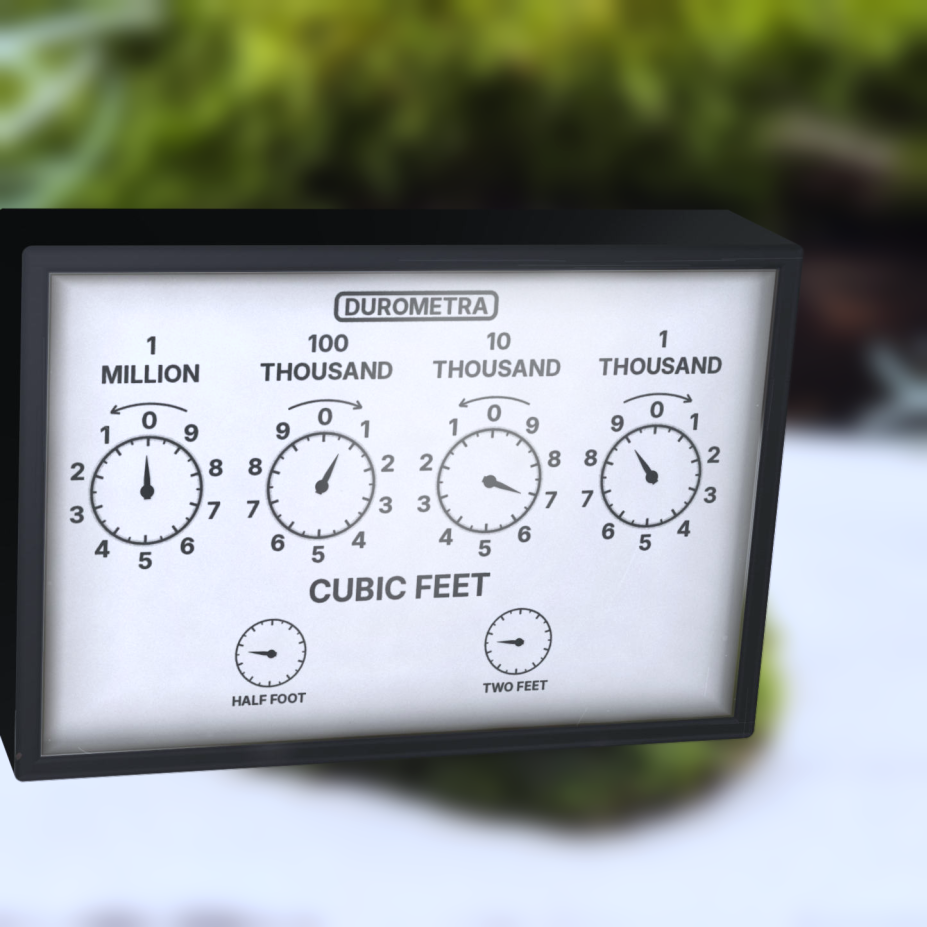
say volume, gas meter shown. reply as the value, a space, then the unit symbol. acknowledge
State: 6900 ft³
